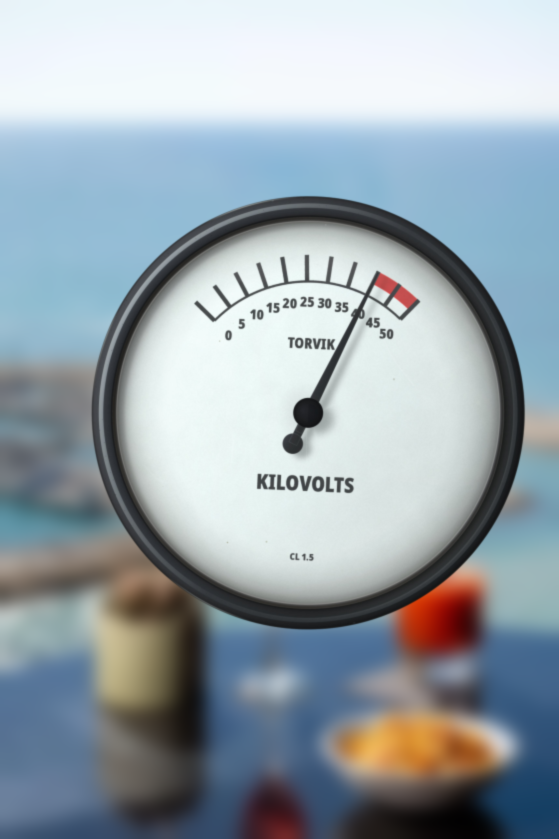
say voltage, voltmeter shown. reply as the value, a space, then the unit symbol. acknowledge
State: 40 kV
